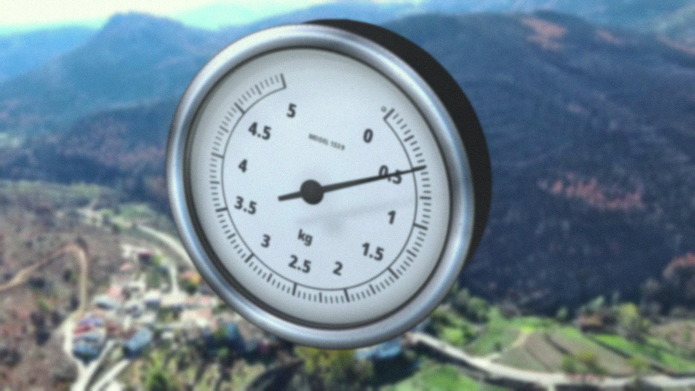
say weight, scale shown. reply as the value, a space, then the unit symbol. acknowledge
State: 0.5 kg
